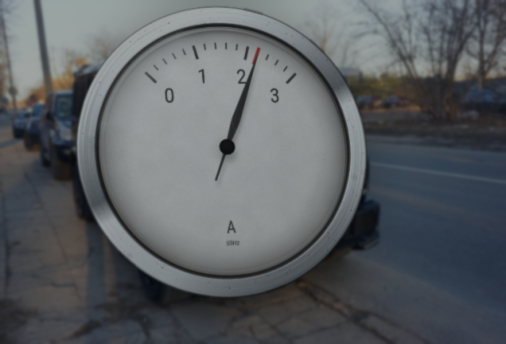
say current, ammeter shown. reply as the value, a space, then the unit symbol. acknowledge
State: 2.2 A
